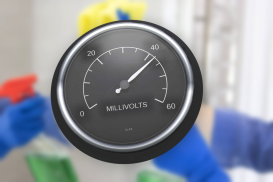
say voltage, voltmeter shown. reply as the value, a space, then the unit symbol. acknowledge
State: 42.5 mV
